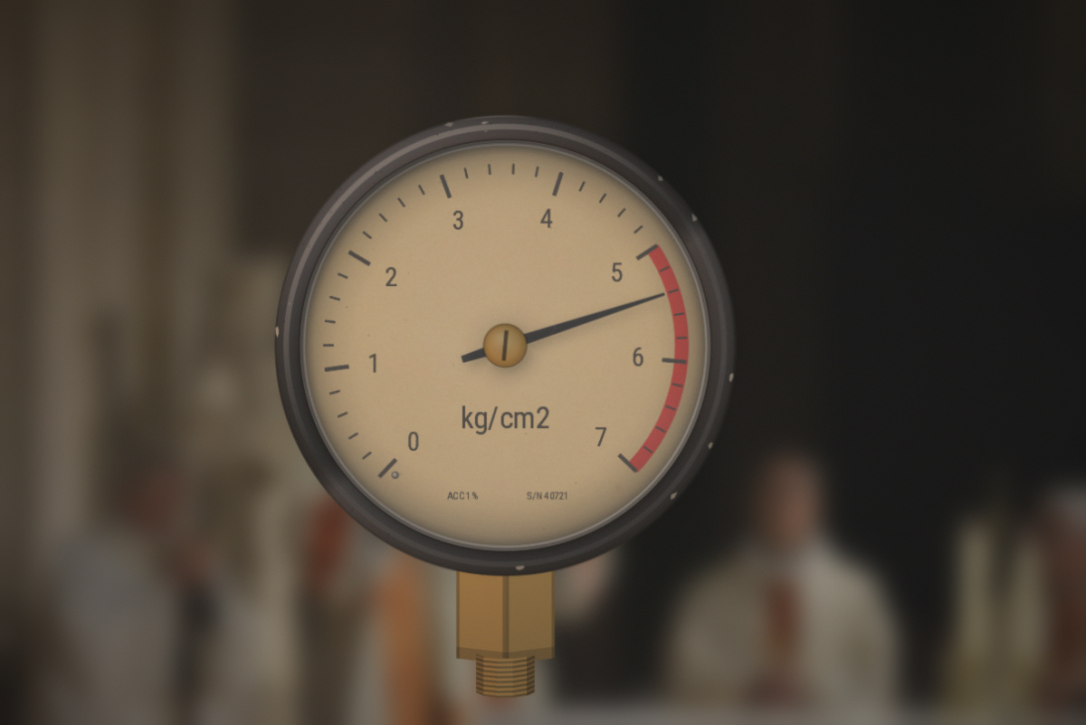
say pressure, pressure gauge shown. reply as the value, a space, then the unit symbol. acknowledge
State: 5.4 kg/cm²
